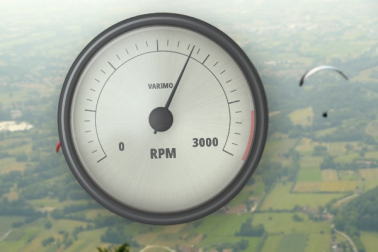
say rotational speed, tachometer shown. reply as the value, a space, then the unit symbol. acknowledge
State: 1850 rpm
